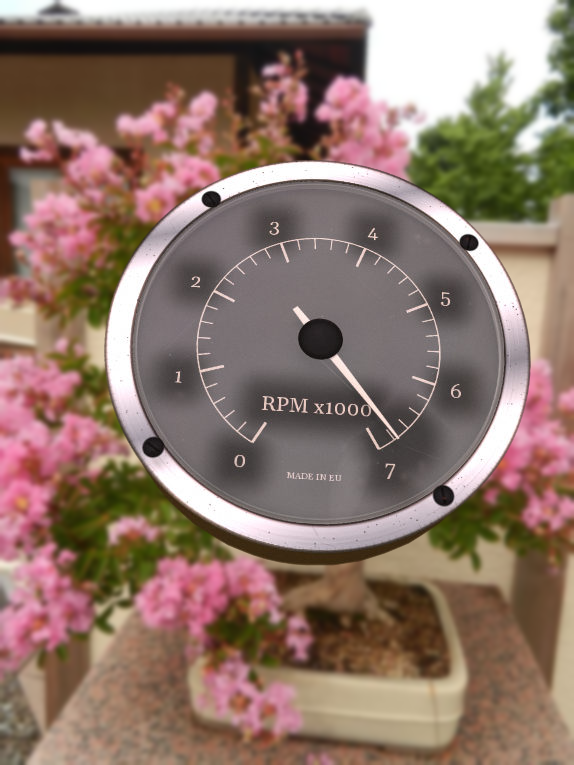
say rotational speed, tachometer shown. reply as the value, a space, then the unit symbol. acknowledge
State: 6800 rpm
